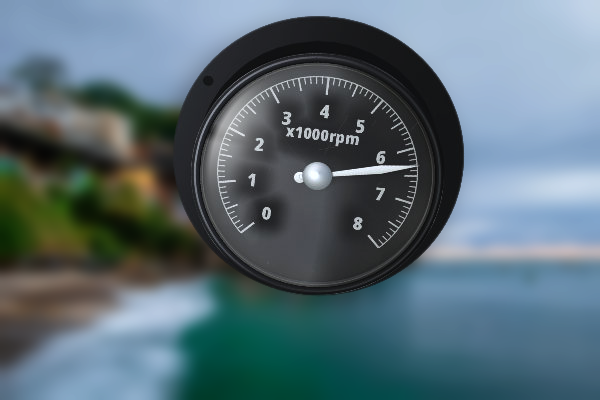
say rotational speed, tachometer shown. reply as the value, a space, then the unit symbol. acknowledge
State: 6300 rpm
